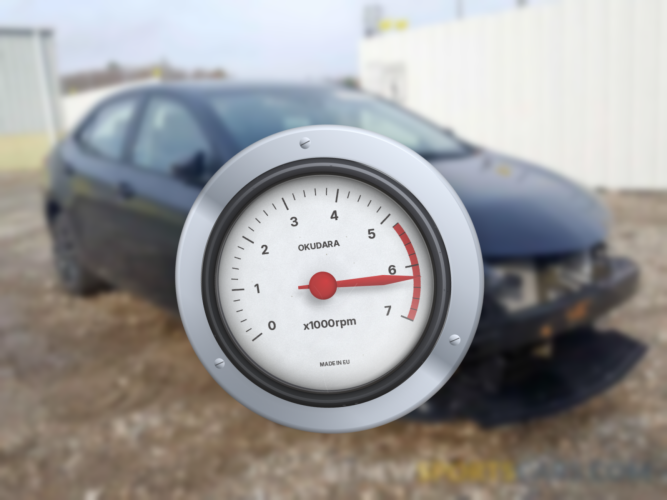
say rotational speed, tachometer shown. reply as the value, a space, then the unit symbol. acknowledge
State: 6200 rpm
